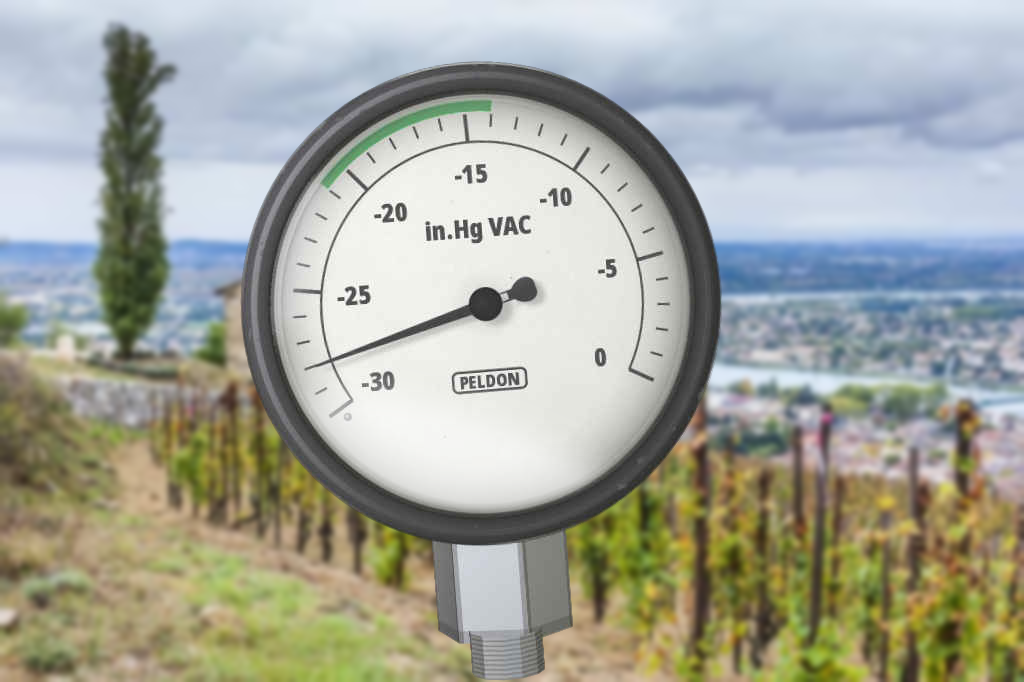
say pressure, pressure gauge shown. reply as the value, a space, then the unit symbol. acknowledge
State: -28 inHg
